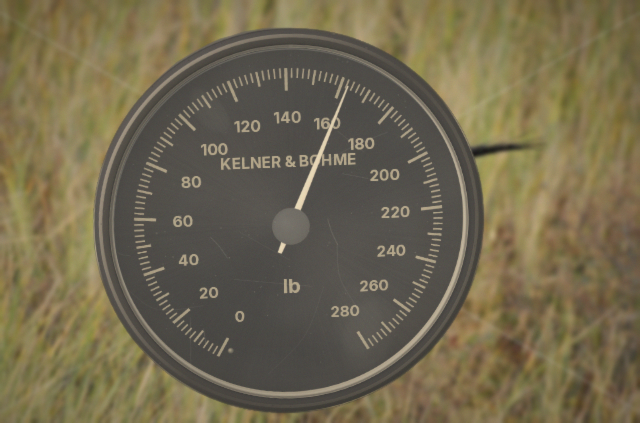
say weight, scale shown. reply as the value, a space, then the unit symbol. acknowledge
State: 162 lb
